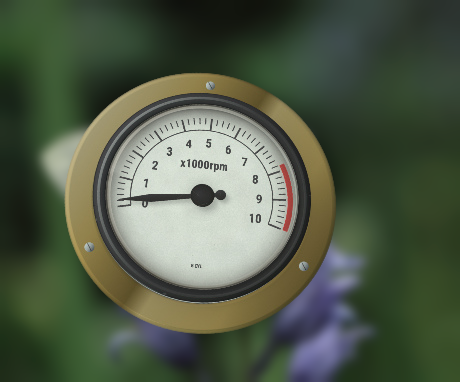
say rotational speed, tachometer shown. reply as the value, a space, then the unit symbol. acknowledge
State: 200 rpm
